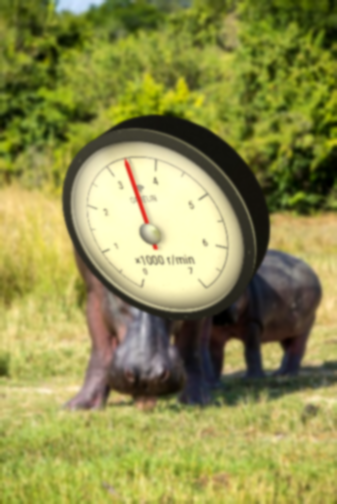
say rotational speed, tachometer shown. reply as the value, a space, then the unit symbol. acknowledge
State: 3500 rpm
